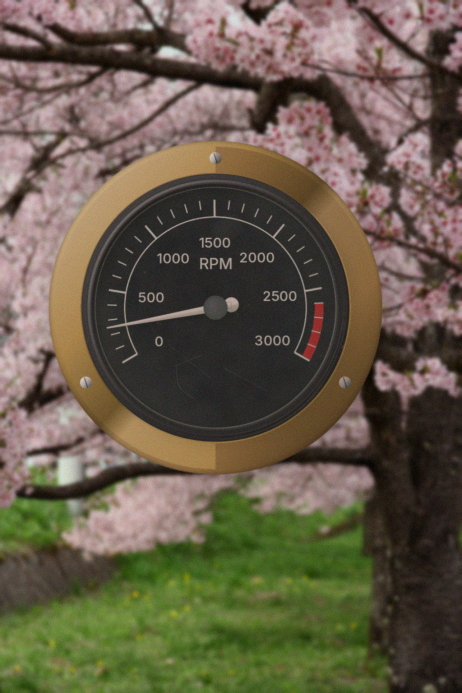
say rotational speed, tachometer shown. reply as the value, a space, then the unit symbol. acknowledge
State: 250 rpm
